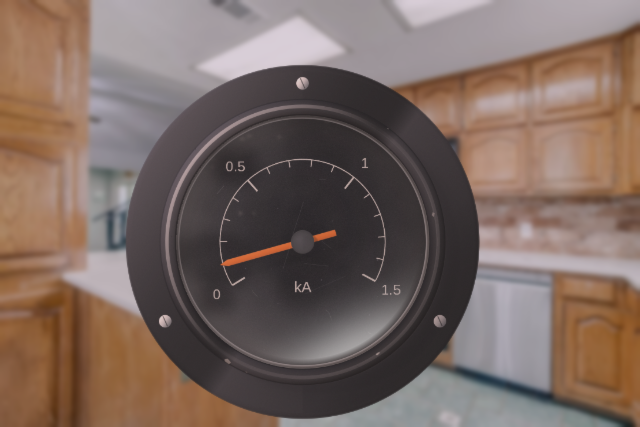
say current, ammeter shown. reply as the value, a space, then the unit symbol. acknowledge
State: 0.1 kA
